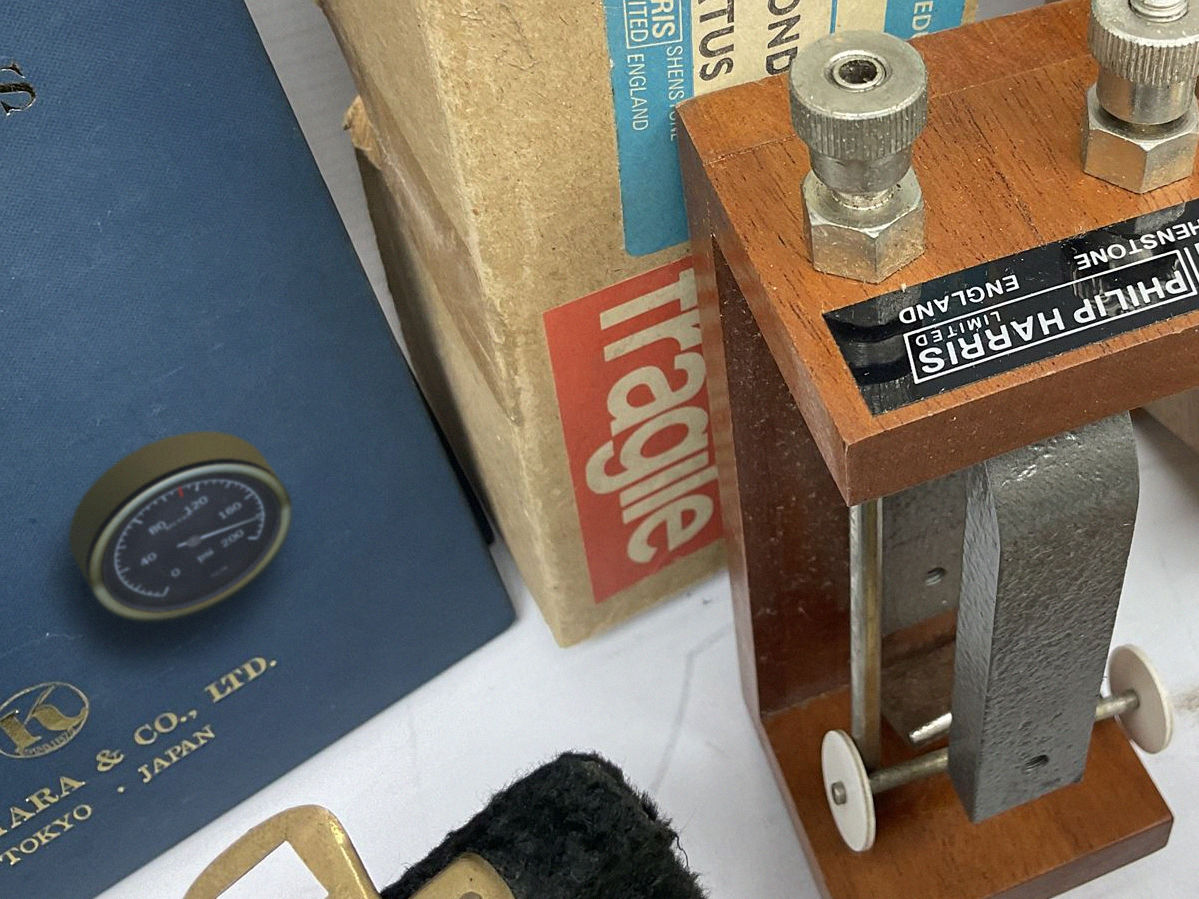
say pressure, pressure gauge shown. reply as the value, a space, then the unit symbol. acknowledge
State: 180 psi
